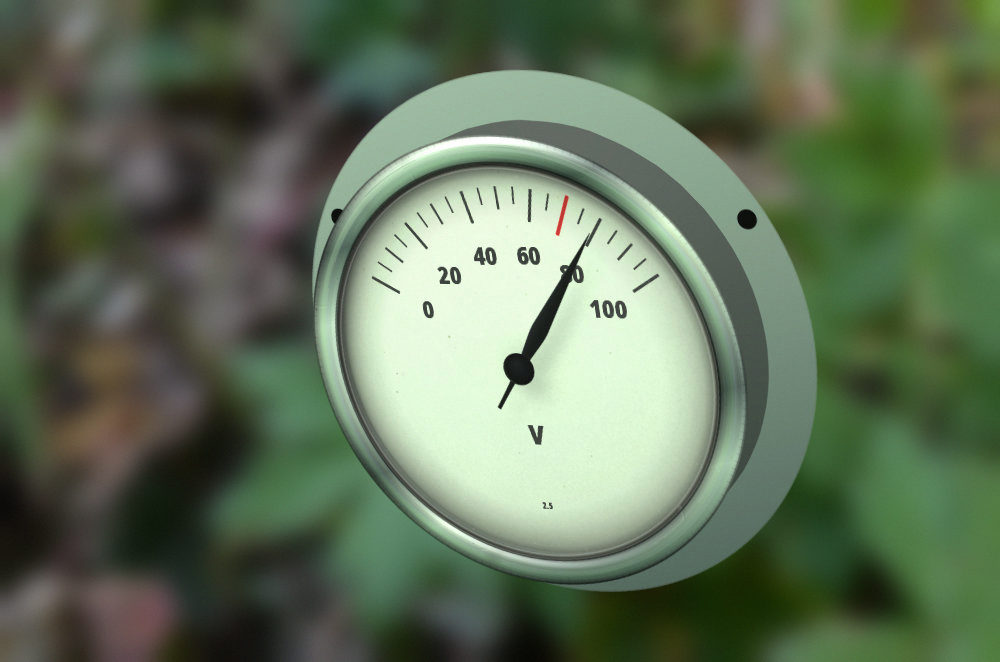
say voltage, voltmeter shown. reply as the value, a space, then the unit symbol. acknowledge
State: 80 V
